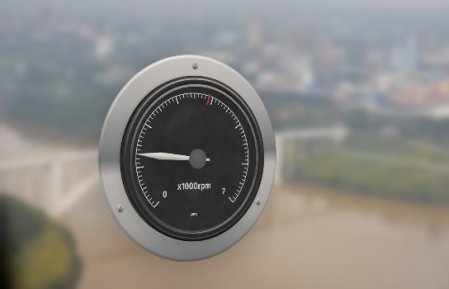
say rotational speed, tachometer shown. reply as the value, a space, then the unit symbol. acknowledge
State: 1300 rpm
